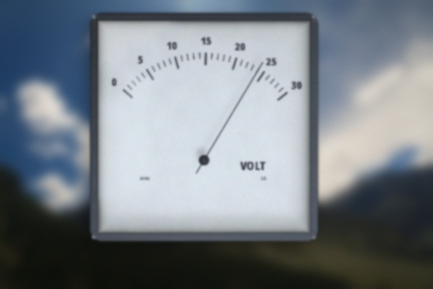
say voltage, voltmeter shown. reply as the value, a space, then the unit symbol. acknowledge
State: 24 V
